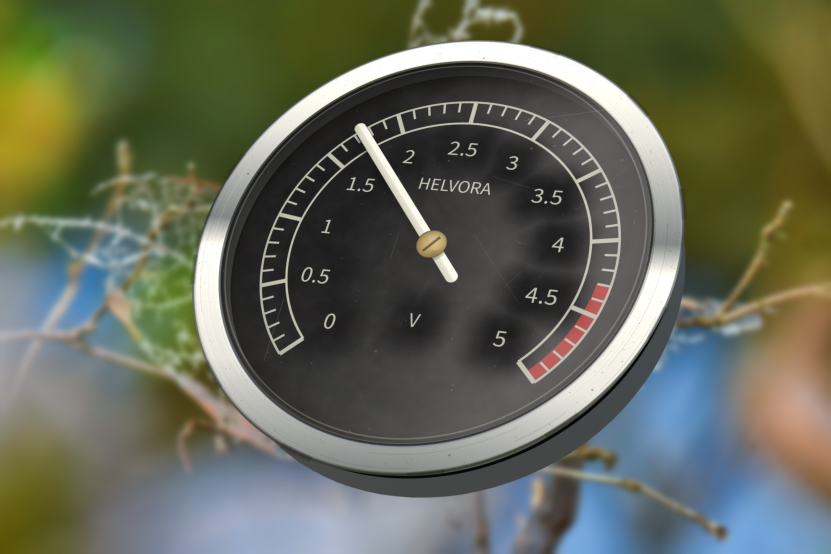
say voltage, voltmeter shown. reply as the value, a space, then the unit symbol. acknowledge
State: 1.75 V
